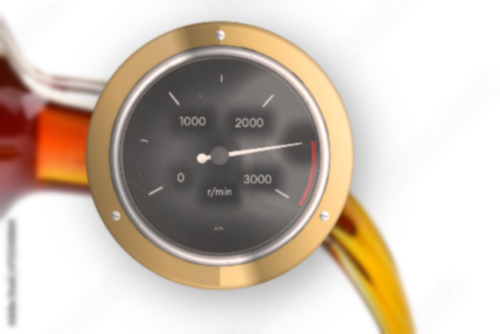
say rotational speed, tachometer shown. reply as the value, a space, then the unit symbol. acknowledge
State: 2500 rpm
